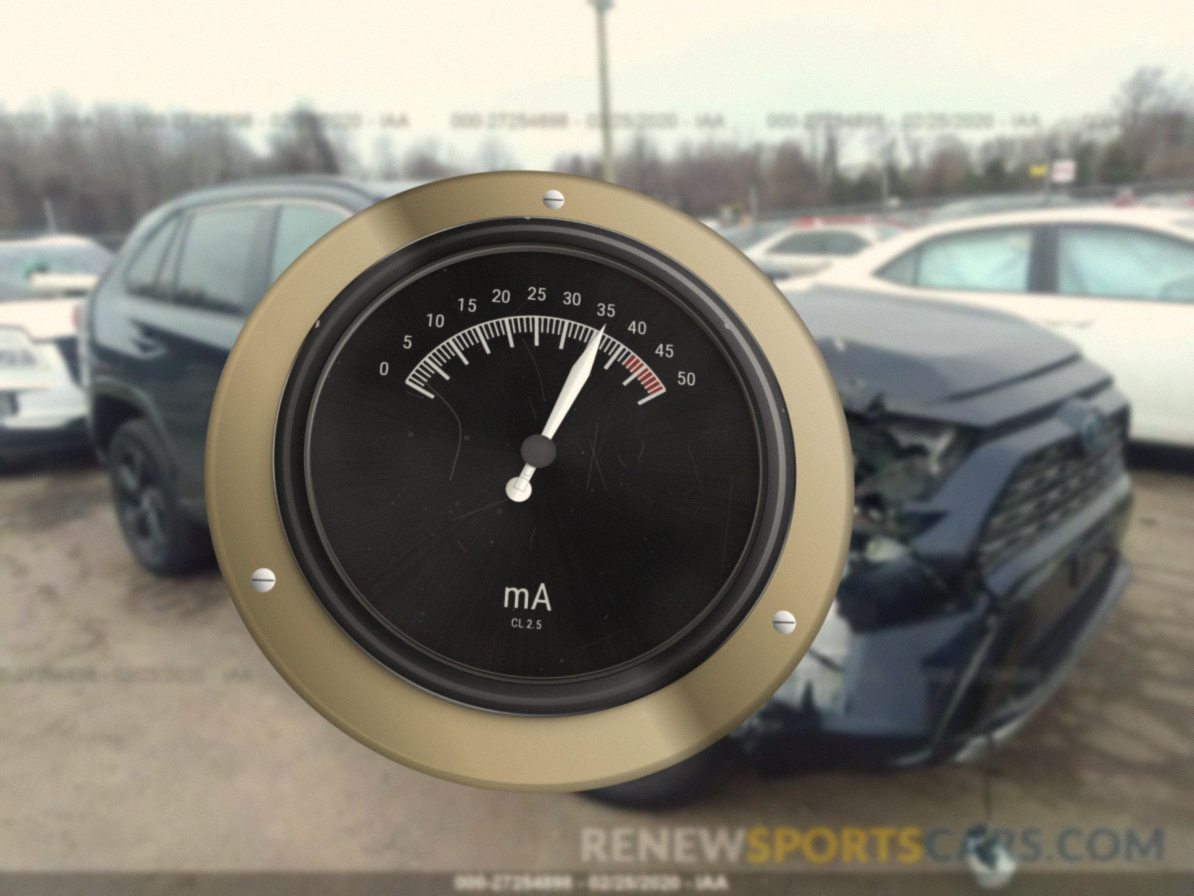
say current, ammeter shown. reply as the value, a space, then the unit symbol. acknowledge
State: 36 mA
